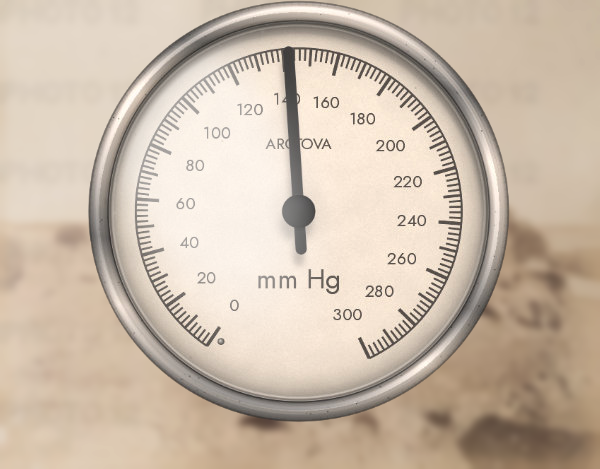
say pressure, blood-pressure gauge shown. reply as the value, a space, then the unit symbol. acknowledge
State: 142 mmHg
